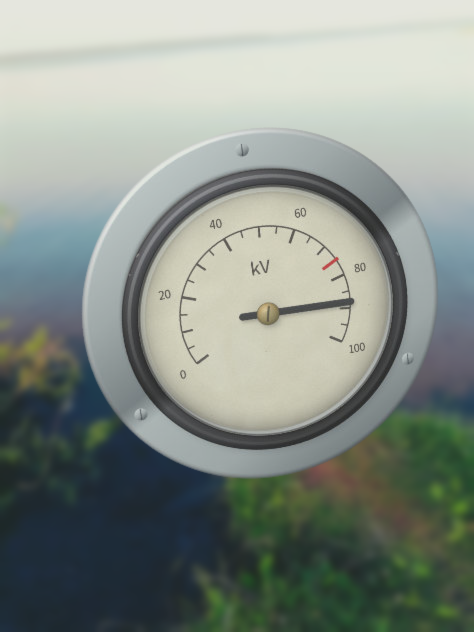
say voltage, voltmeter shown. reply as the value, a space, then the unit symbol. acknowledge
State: 87.5 kV
